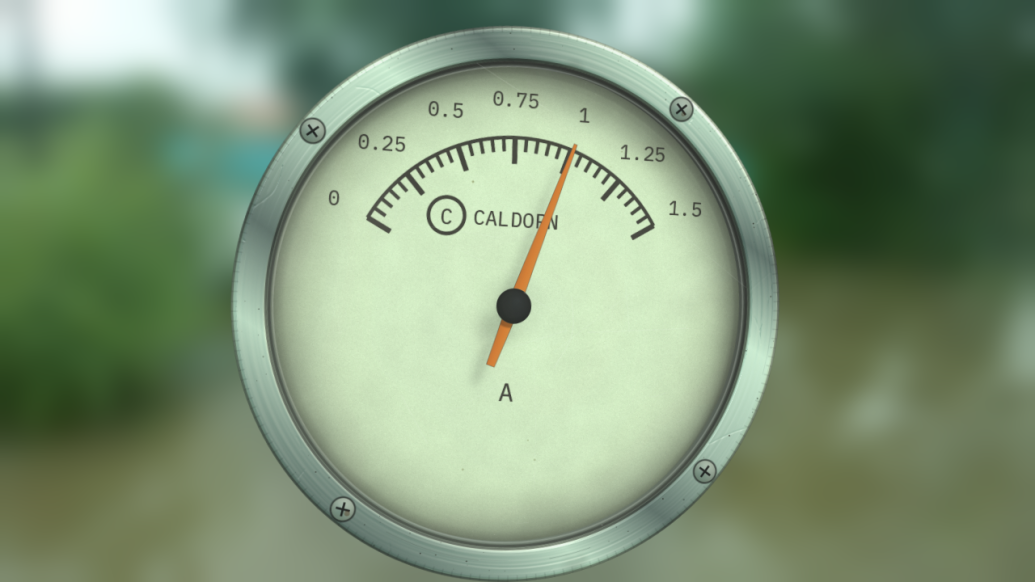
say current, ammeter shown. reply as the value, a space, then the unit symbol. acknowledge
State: 1 A
